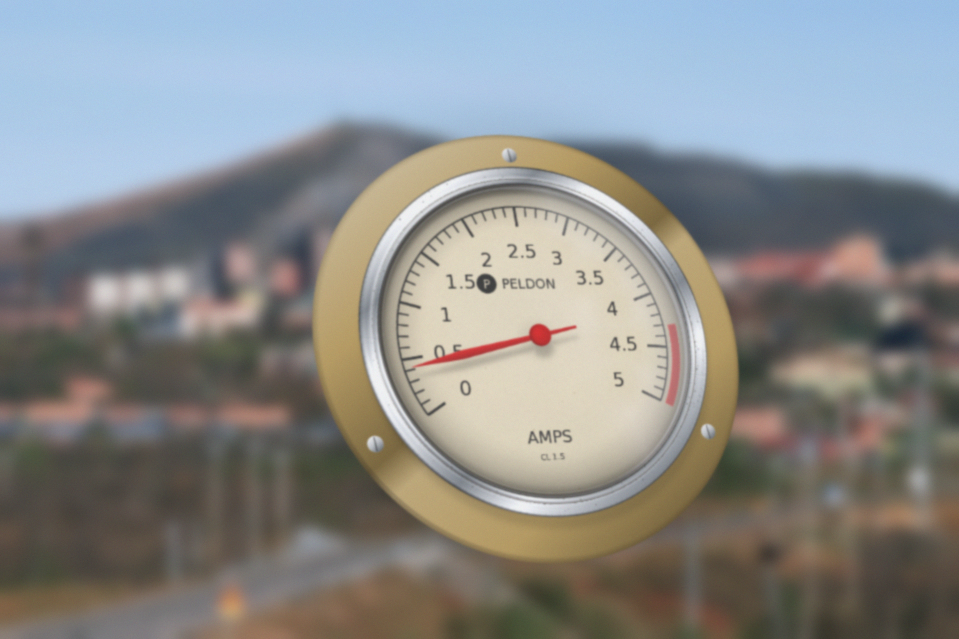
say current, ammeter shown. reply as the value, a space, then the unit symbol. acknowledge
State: 0.4 A
